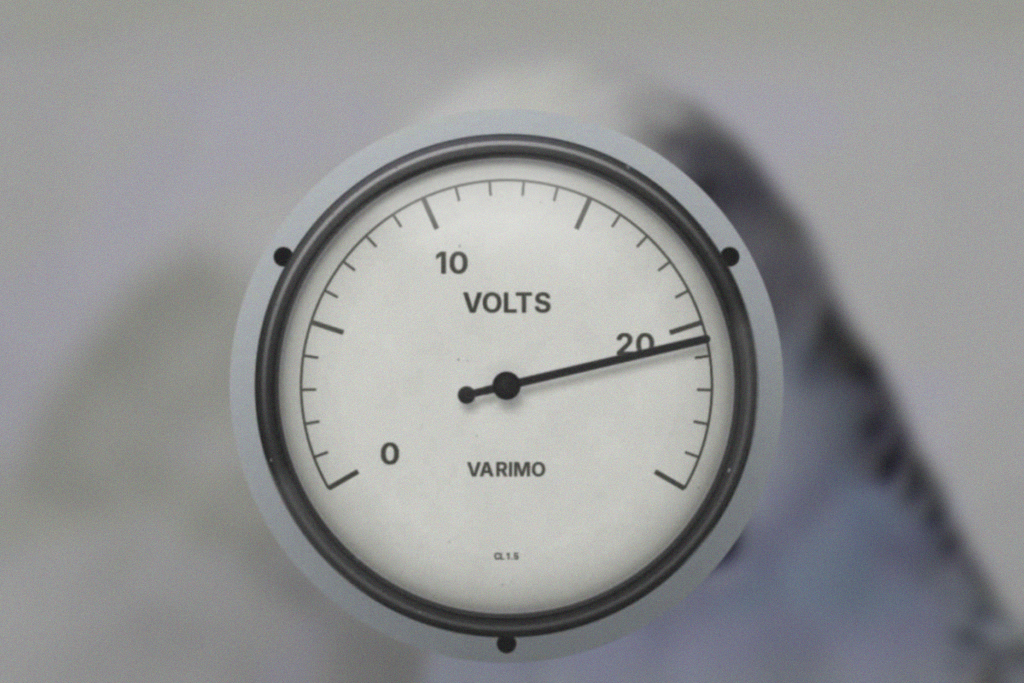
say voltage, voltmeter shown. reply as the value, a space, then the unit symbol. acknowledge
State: 20.5 V
